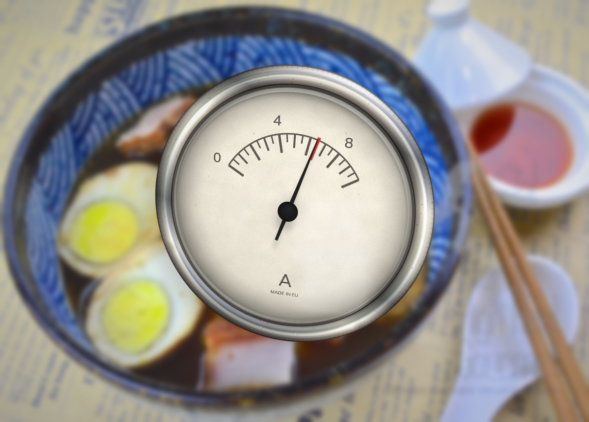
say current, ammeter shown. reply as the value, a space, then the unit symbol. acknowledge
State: 6.5 A
